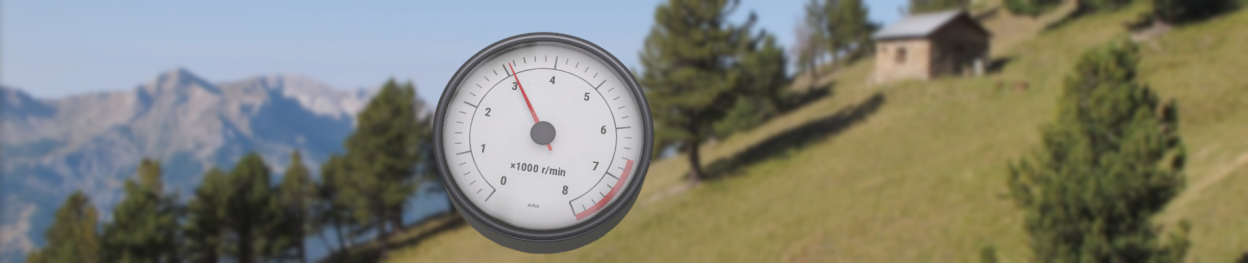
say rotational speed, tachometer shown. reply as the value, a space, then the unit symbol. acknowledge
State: 3100 rpm
